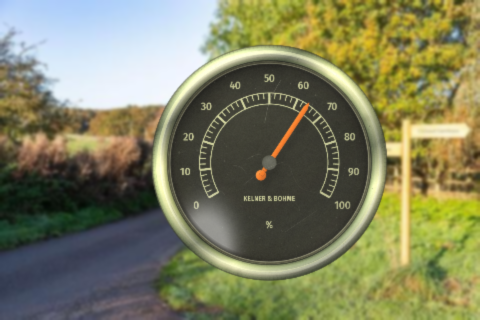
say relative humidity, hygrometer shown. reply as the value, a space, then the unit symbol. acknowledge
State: 64 %
